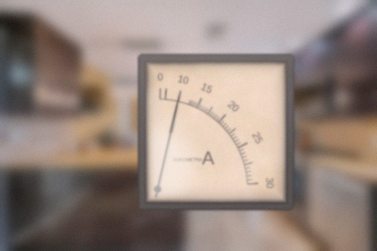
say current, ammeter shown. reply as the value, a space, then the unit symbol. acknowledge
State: 10 A
